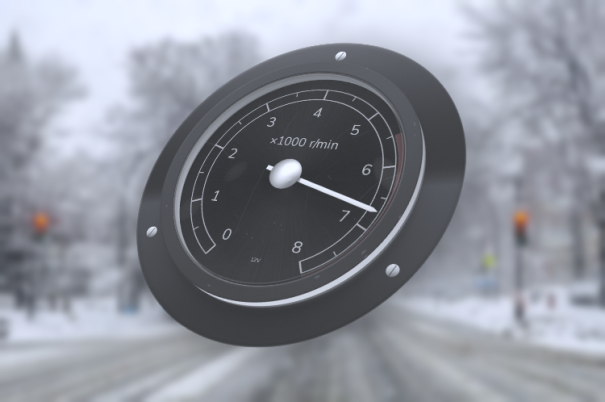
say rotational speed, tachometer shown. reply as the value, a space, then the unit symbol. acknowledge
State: 6750 rpm
